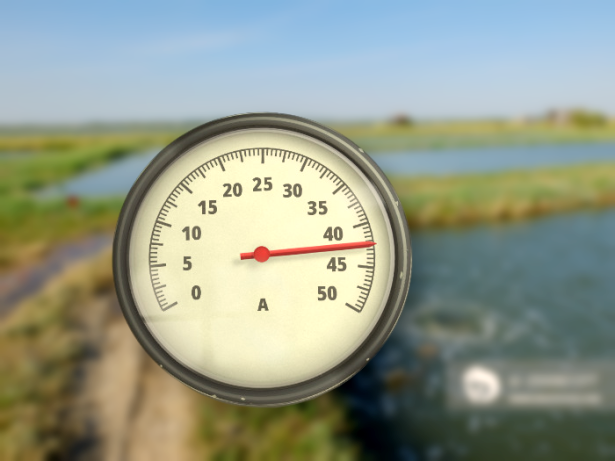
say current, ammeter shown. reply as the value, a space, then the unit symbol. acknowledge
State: 42.5 A
